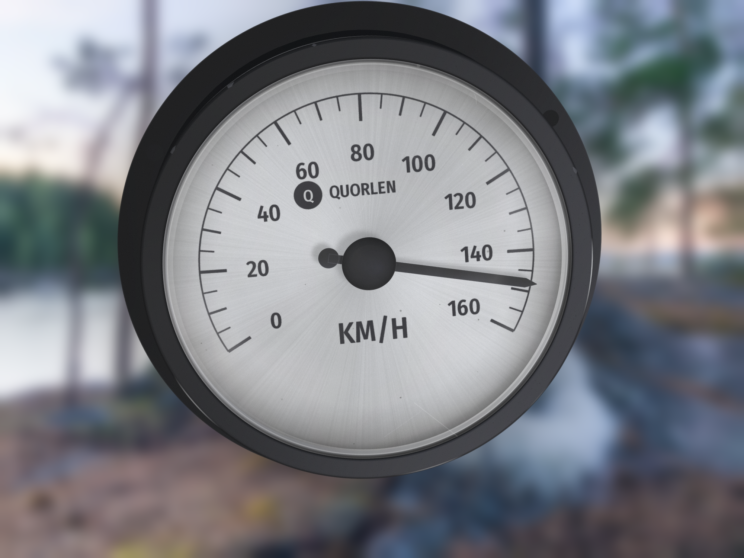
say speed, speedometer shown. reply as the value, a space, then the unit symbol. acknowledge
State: 147.5 km/h
